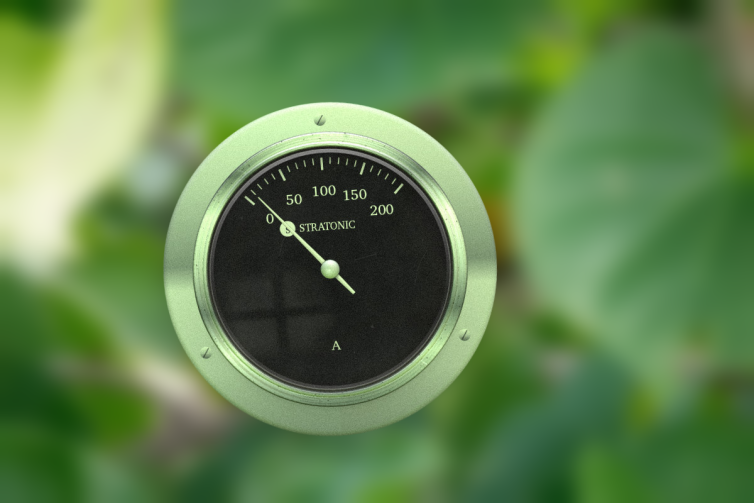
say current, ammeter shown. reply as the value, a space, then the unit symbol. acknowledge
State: 10 A
